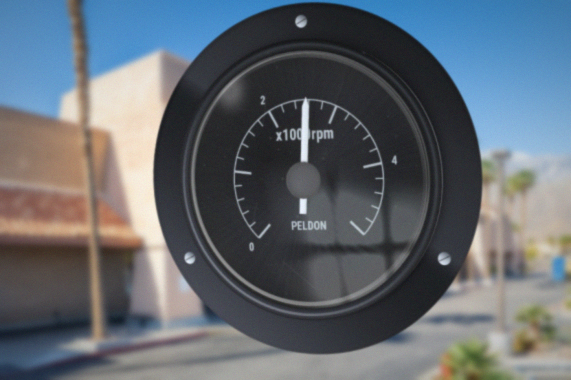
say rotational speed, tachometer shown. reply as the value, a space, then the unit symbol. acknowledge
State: 2600 rpm
